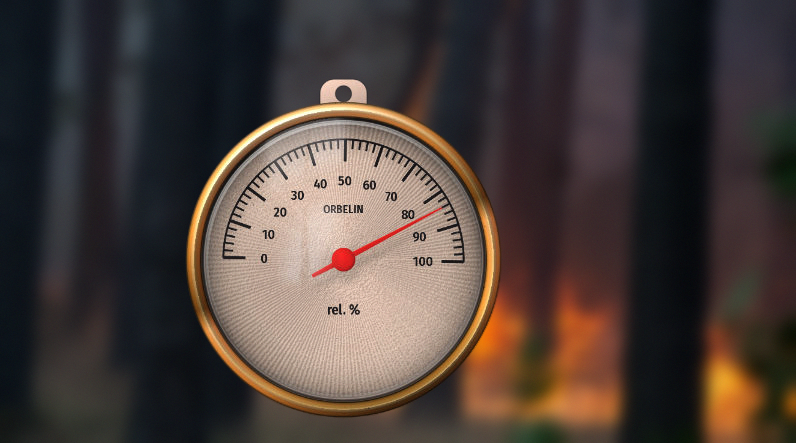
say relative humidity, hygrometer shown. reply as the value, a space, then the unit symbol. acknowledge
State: 84 %
